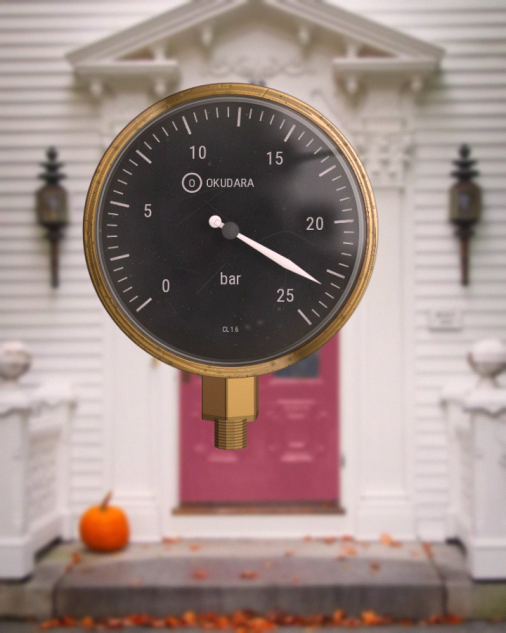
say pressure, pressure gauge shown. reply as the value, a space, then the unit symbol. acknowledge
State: 23.25 bar
